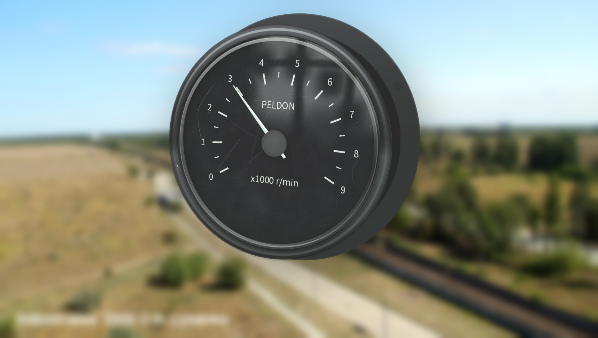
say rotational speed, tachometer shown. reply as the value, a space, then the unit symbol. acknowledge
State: 3000 rpm
